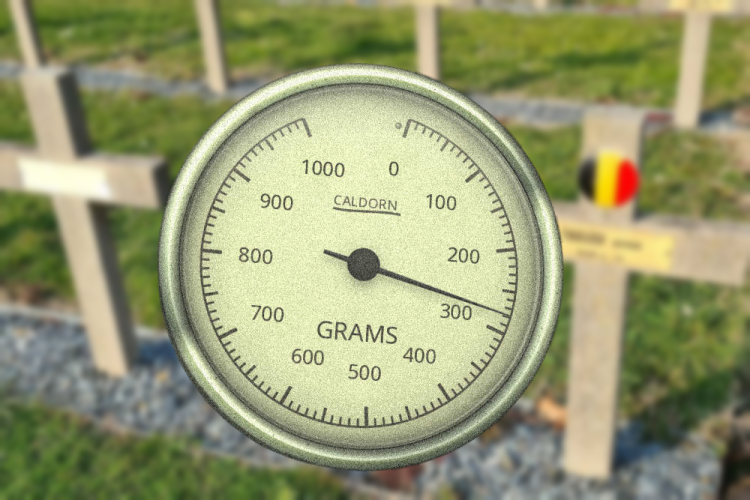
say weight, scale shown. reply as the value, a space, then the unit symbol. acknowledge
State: 280 g
